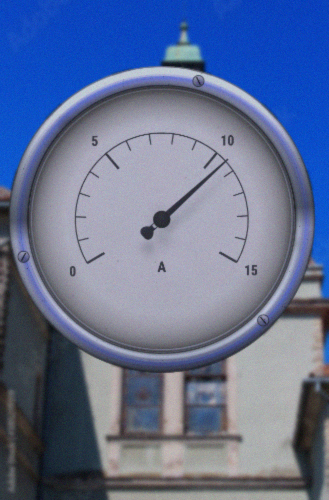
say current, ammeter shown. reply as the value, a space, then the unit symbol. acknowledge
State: 10.5 A
